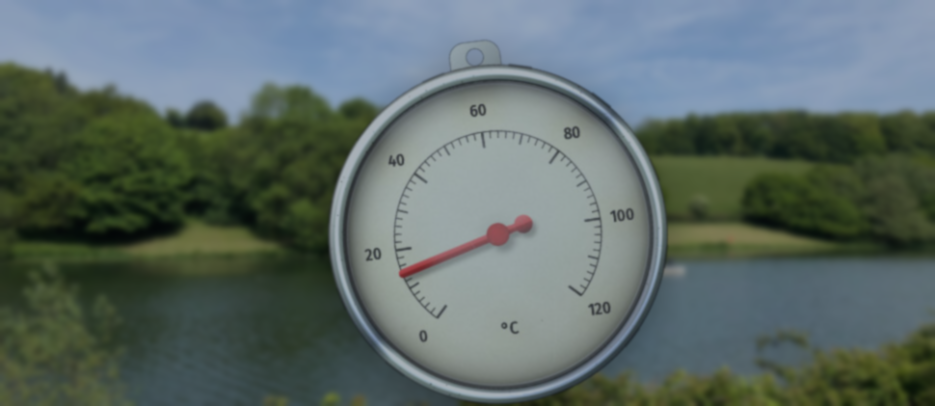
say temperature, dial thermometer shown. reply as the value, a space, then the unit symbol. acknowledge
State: 14 °C
